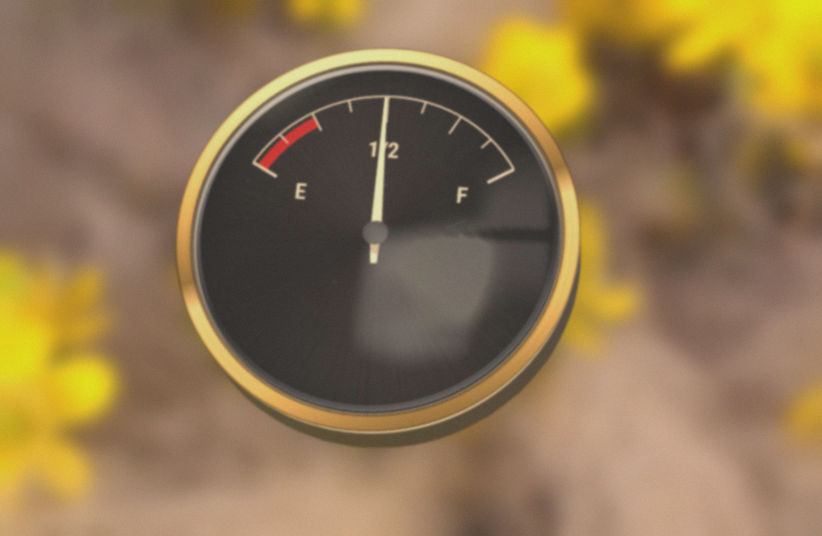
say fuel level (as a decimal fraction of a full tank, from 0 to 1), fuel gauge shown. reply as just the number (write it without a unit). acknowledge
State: 0.5
